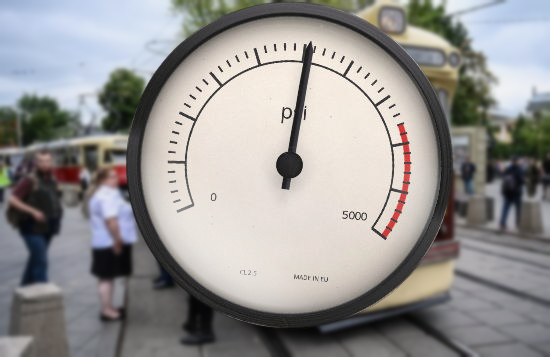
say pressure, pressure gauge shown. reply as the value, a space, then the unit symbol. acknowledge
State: 2550 psi
